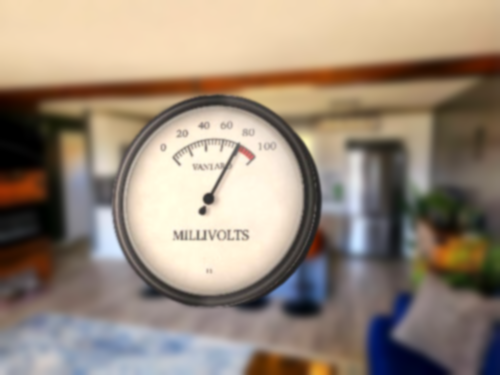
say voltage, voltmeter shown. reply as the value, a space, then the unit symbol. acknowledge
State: 80 mV
